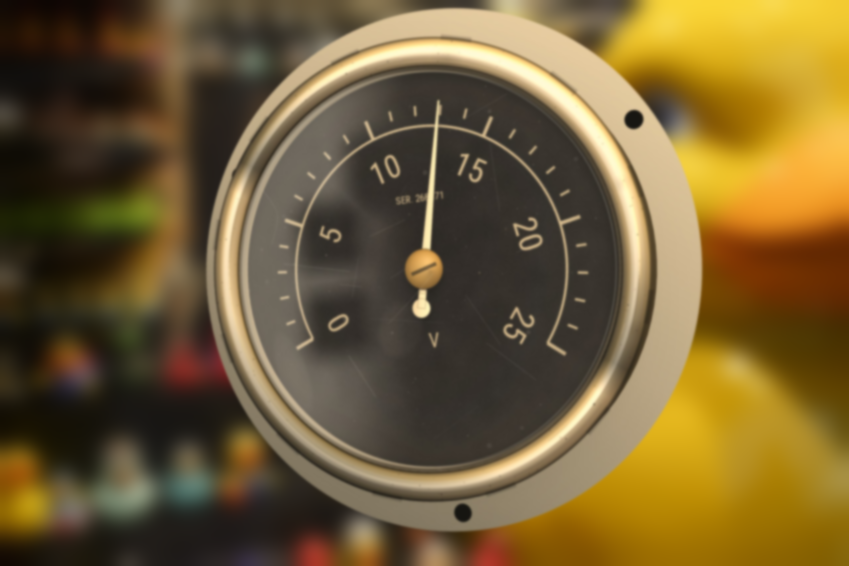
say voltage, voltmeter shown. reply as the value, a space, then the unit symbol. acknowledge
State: 13 V
